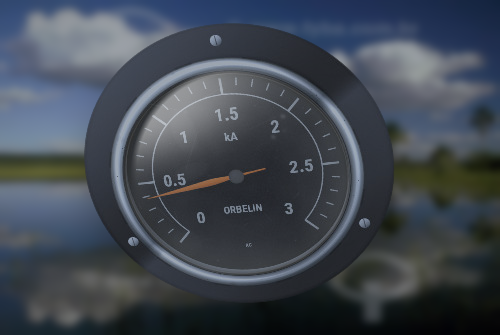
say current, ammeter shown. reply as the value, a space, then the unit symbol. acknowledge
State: 0.4 kA
